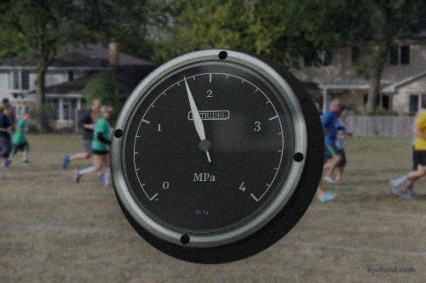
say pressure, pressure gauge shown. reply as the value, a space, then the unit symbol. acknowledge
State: 1.7 MPa
